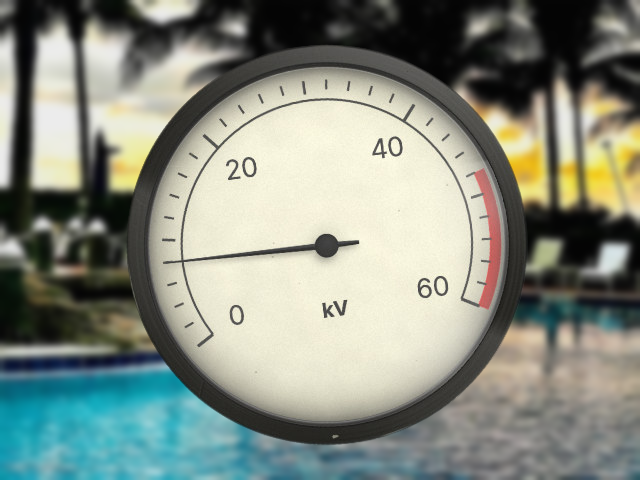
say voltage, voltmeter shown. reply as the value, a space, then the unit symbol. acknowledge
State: 8 kV
